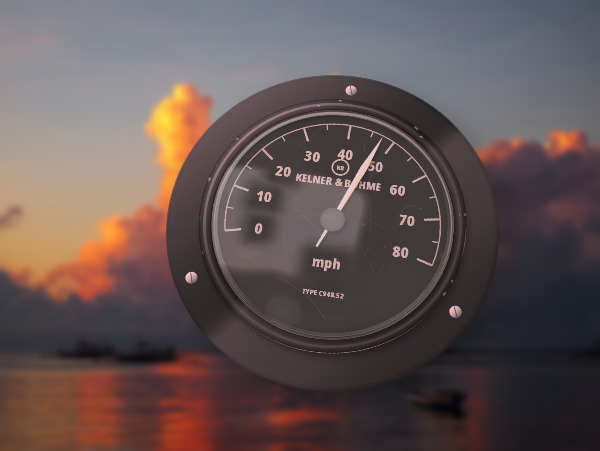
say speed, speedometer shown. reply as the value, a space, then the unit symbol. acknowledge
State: 47.5 mph
